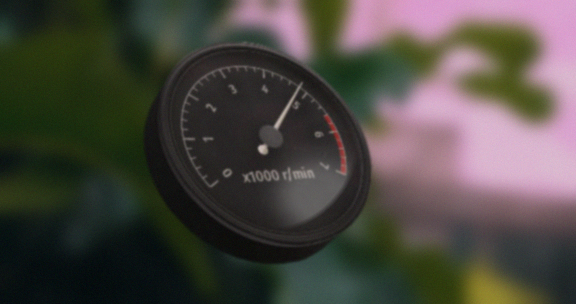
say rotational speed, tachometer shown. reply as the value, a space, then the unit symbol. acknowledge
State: 4800 rpm
